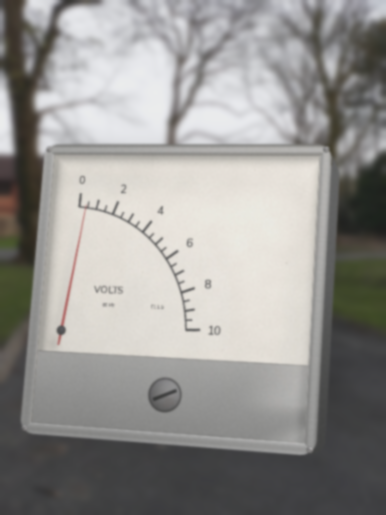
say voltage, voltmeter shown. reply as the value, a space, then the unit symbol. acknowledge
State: 0.5 V
